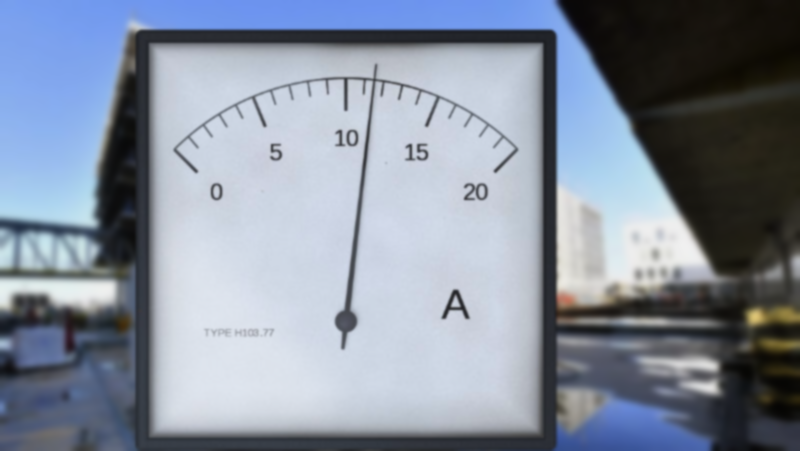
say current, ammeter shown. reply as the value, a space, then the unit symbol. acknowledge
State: 11.5 A
